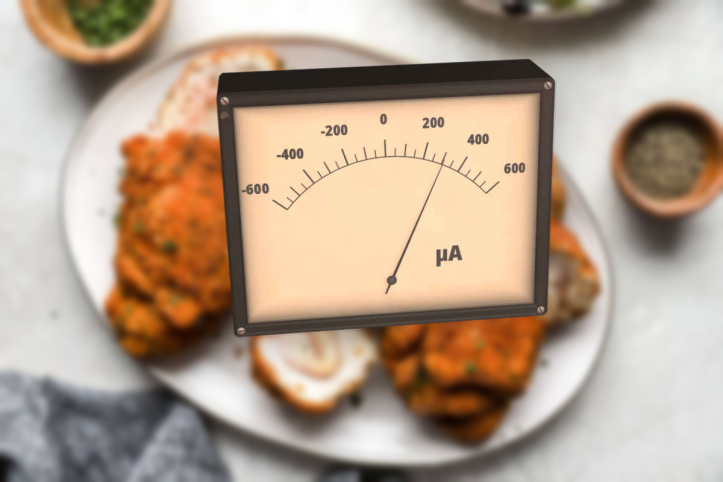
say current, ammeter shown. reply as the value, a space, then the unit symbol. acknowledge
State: 300 µA
